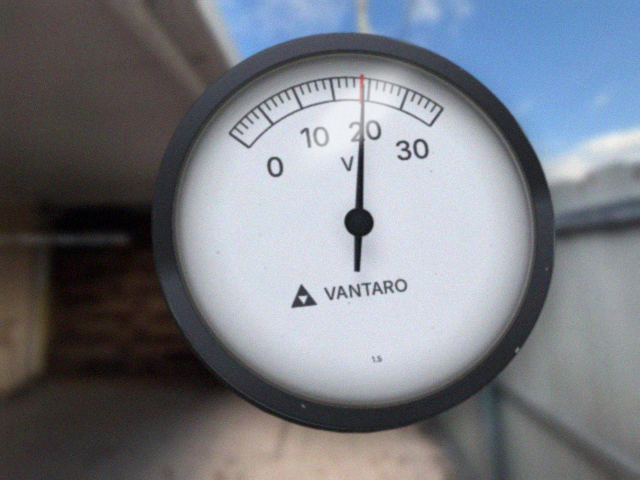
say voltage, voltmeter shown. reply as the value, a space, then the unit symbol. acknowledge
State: 19 V
